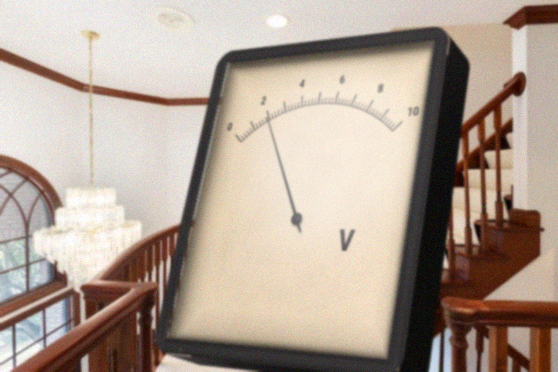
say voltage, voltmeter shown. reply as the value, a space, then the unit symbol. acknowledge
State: 2 V
